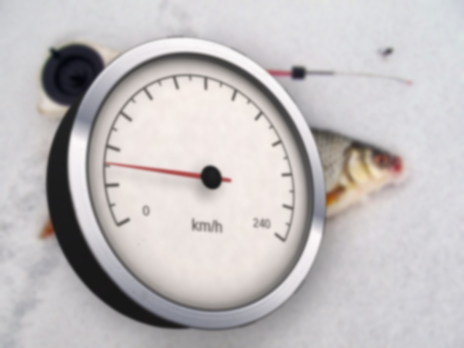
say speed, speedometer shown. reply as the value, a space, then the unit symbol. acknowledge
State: 30 km/h
